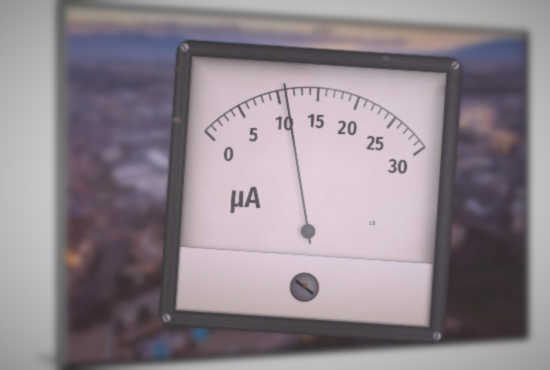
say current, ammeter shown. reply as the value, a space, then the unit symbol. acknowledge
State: 11 µA
